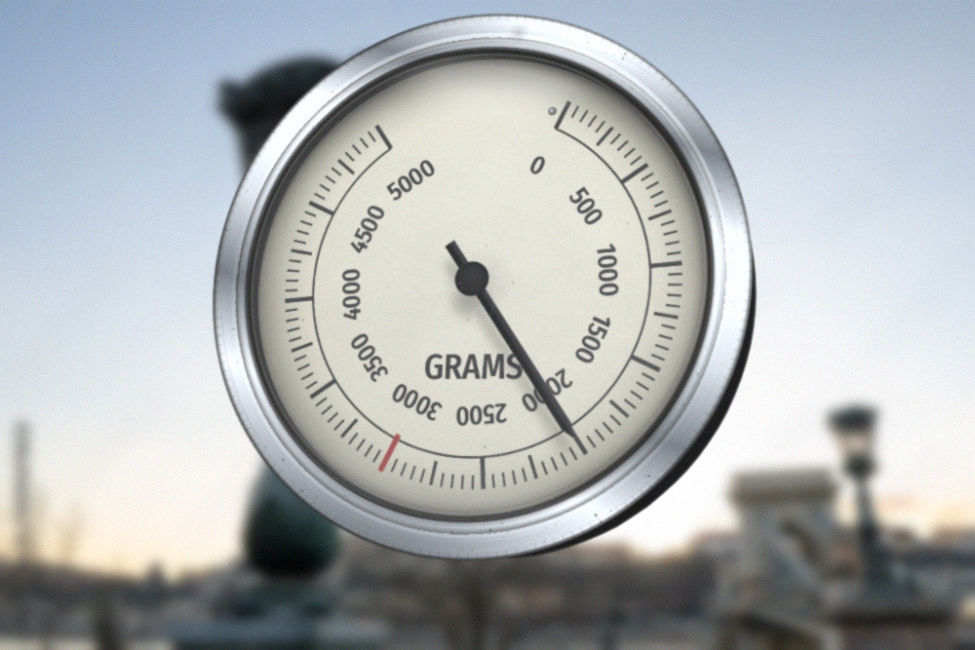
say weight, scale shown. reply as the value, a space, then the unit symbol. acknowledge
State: 2000 g
